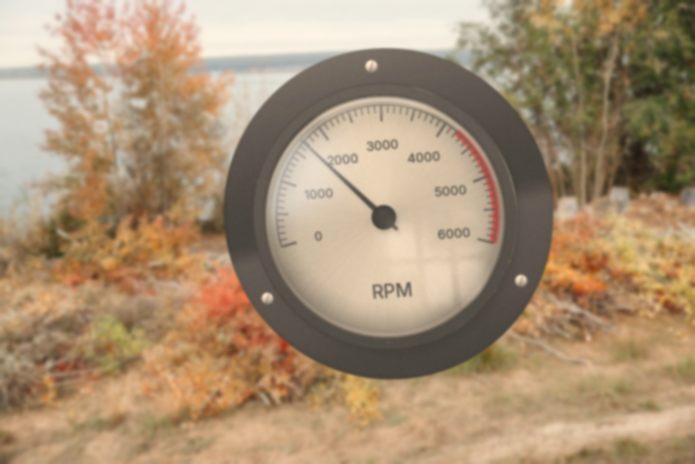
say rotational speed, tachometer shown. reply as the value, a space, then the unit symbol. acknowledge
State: 1700 rpm
